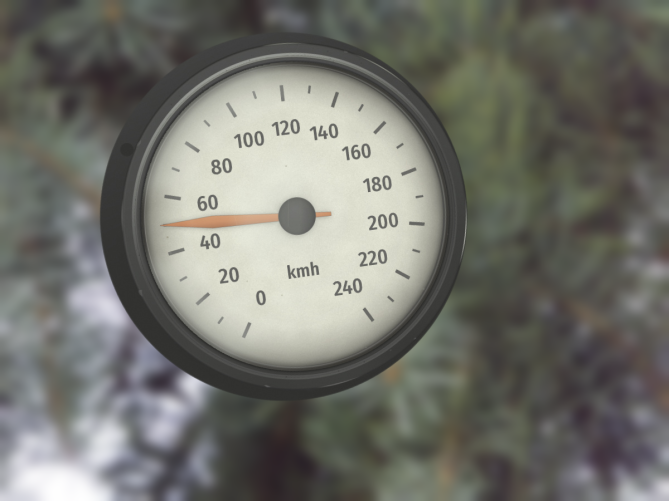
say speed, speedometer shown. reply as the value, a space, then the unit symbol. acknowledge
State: 50 km/h
